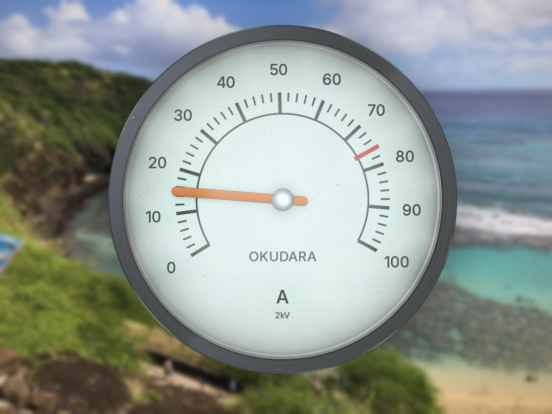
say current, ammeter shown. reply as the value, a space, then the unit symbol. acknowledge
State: 15 A
